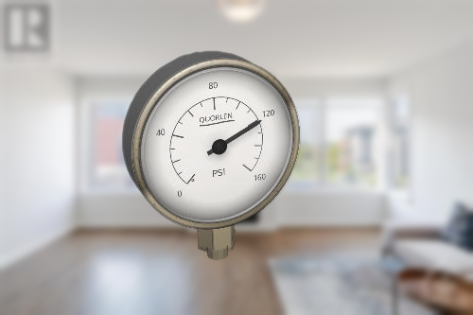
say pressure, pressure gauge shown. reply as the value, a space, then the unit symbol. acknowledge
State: 120 psi
